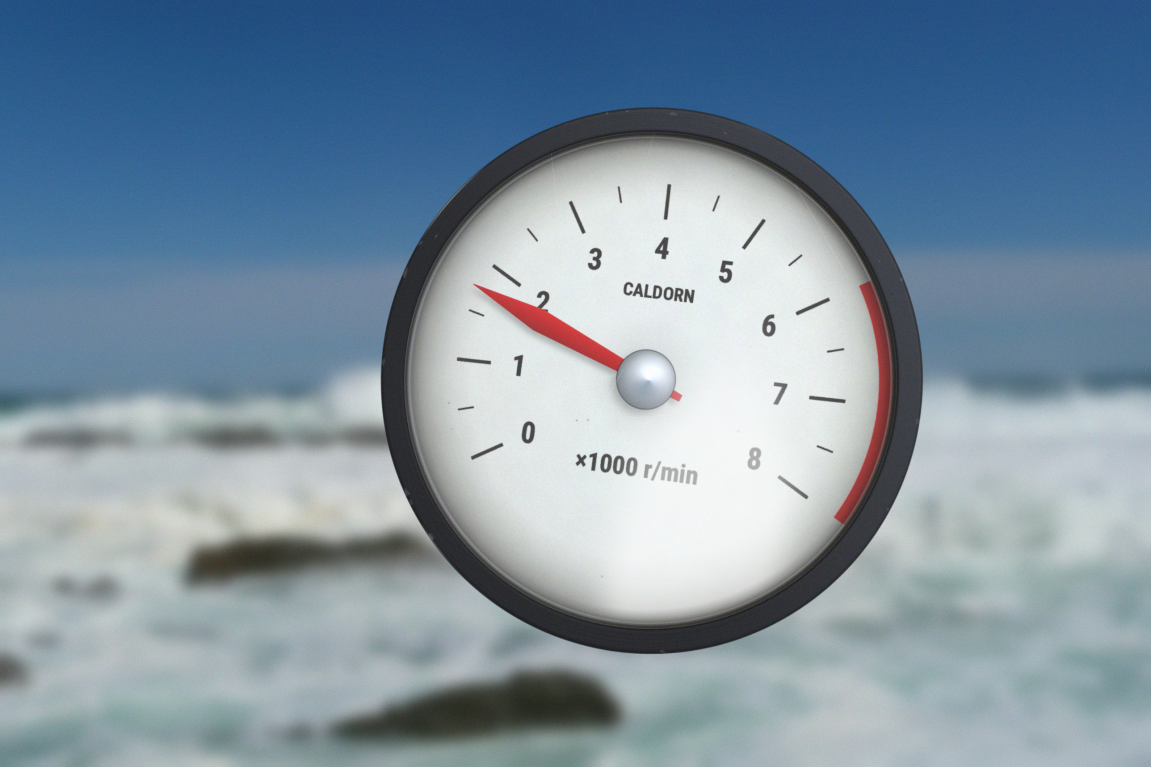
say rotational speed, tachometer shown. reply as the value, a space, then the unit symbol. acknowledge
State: 1750 rpm
